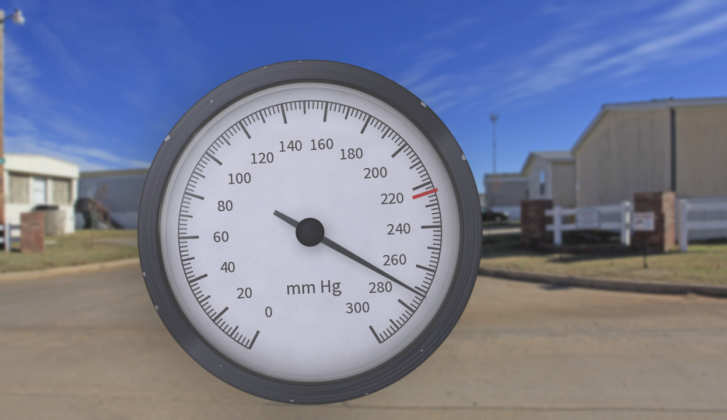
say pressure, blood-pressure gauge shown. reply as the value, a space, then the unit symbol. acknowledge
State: 272 mmHg
